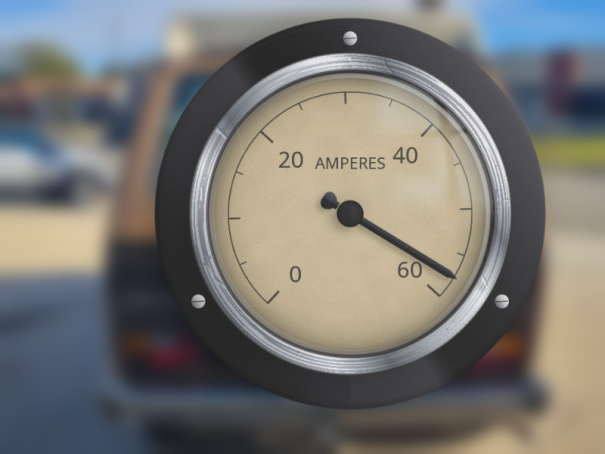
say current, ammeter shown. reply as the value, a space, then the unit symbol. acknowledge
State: 57.5 A
